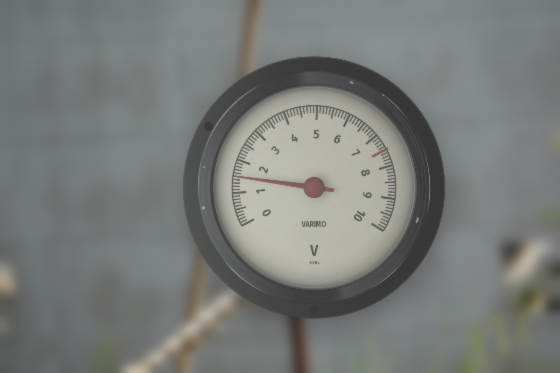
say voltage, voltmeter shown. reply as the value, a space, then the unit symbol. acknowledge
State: 1.5 V
